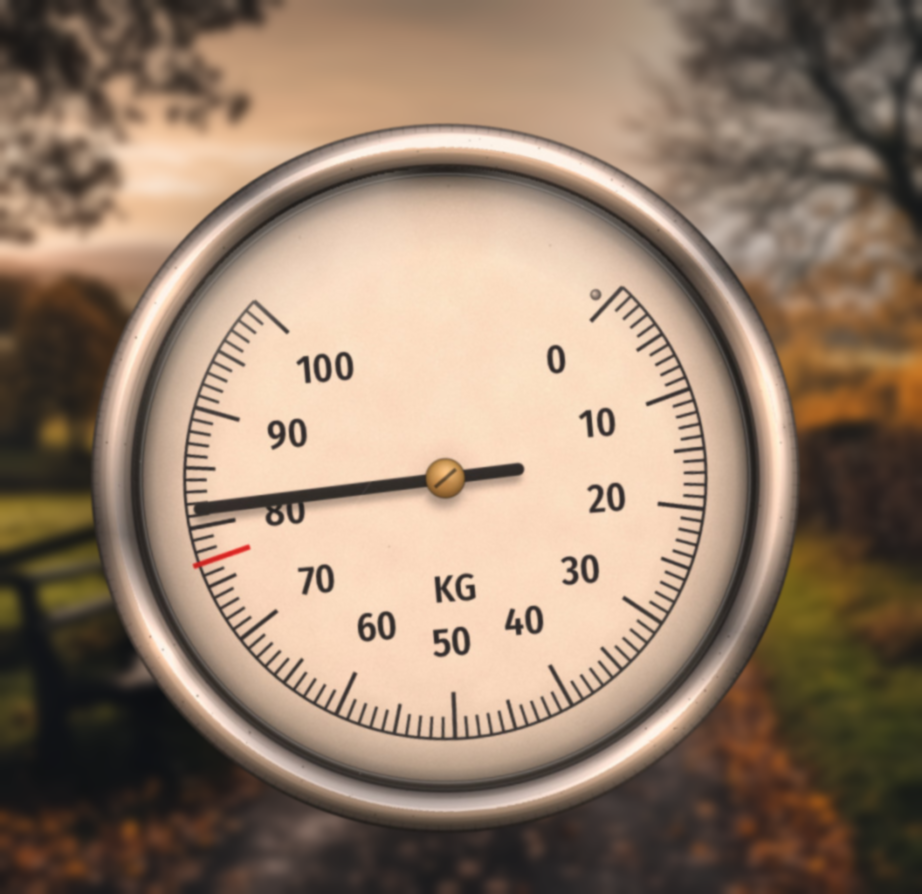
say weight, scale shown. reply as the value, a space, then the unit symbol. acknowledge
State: 81.5 kg
